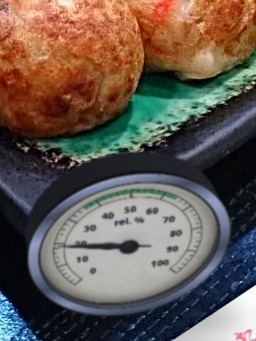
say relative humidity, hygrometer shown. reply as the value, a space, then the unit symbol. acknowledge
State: 20 %
